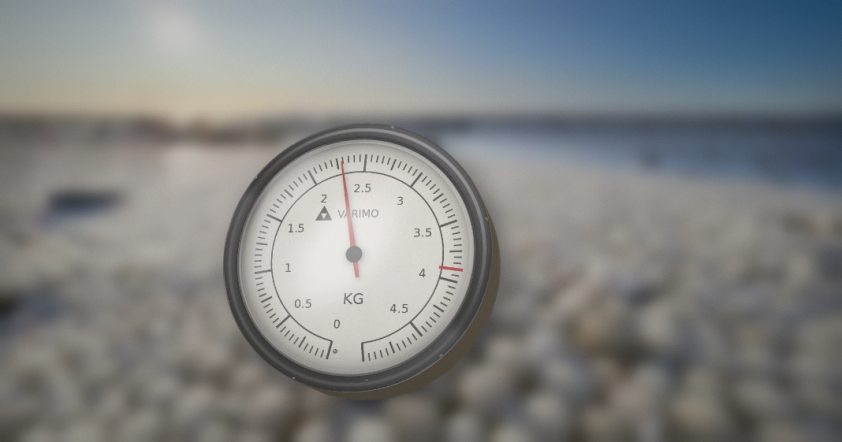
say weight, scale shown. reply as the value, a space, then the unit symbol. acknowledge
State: 2.3 kg
